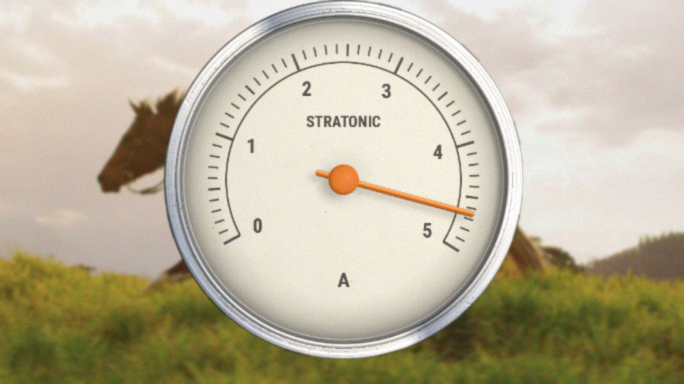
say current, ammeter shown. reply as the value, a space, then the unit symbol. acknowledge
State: 4.65 A
